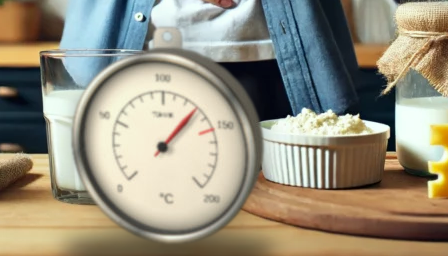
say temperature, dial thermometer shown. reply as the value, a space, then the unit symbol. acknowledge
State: 130 °C
